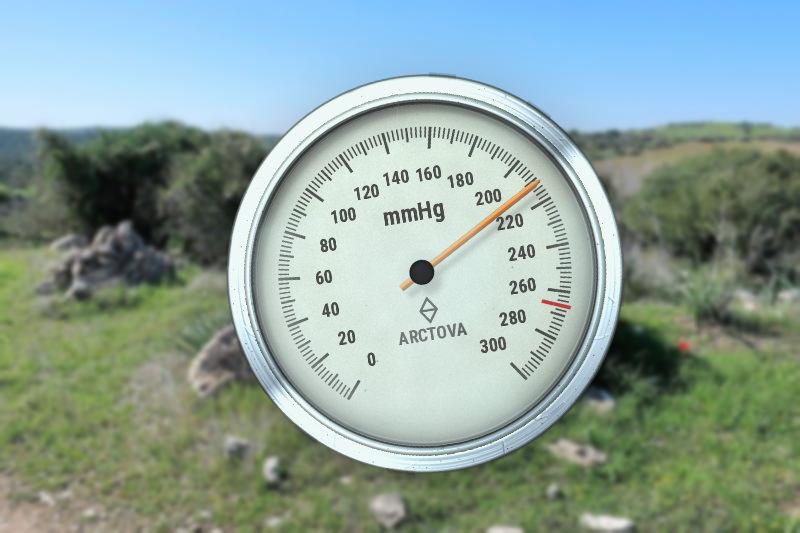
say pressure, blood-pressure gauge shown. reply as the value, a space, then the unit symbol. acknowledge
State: 212 mmHg
